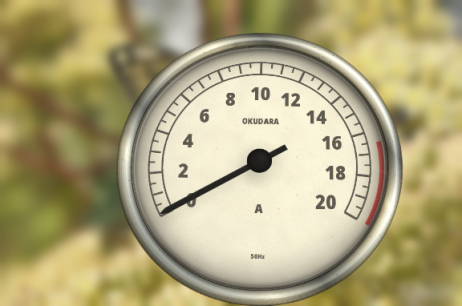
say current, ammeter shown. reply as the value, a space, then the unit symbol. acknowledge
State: 0 A
